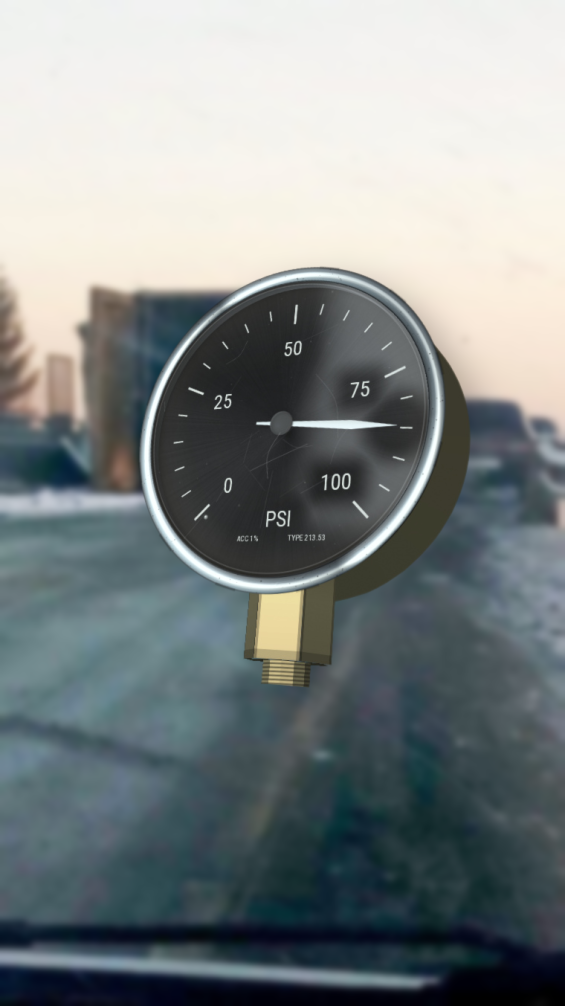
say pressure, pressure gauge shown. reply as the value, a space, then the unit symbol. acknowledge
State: 85 psi
